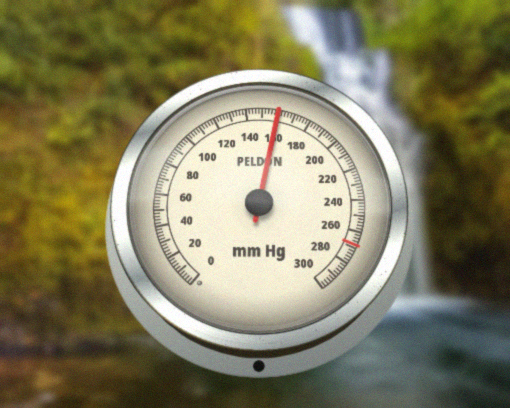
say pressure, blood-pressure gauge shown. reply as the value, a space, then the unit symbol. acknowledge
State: 160 mmHg
